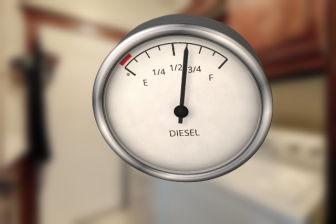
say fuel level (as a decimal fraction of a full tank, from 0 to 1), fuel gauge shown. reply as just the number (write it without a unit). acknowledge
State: 0.625
